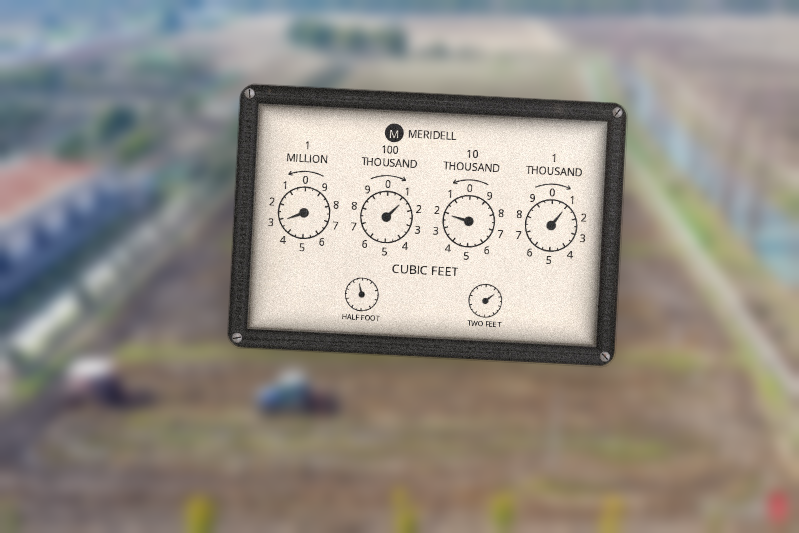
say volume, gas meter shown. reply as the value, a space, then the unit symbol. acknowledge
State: 312100 ft³
